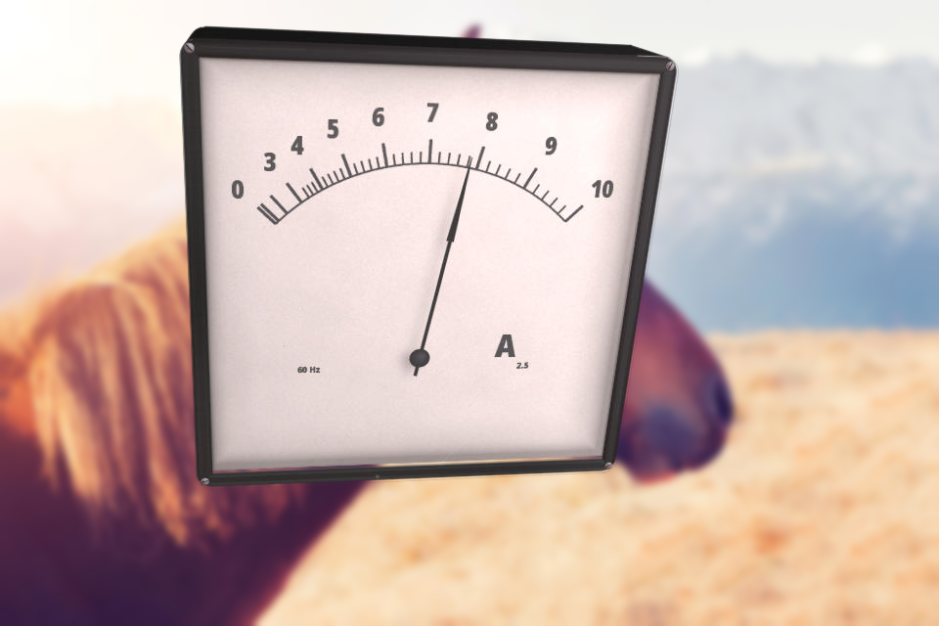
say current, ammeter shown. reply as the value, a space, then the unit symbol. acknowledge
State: 7.8 A
